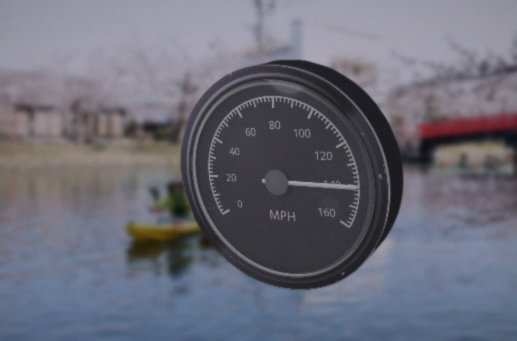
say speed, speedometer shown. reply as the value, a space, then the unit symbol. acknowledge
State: 140 mph
